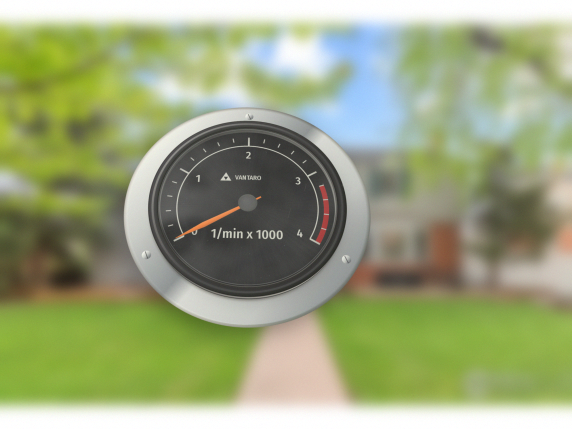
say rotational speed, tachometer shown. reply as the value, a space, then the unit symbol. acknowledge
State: 0 rpm
